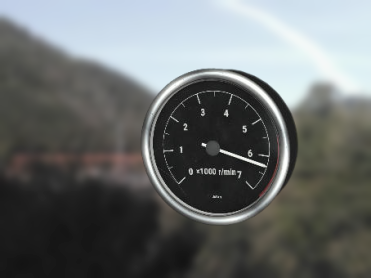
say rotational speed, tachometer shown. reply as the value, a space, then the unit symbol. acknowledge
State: 6250 rpm
